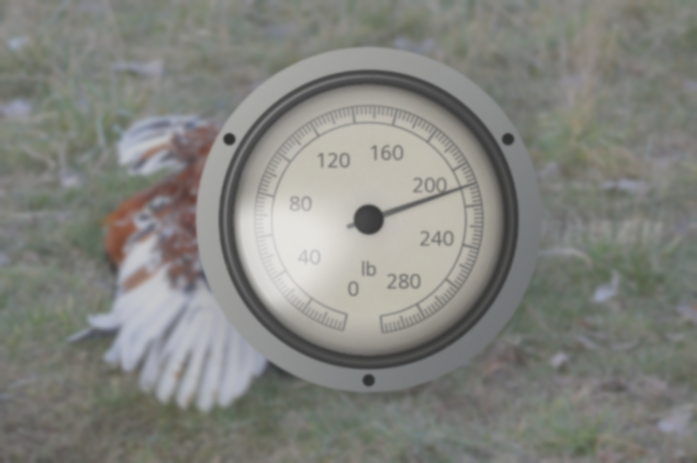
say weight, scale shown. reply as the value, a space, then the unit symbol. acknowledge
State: 210 lb
